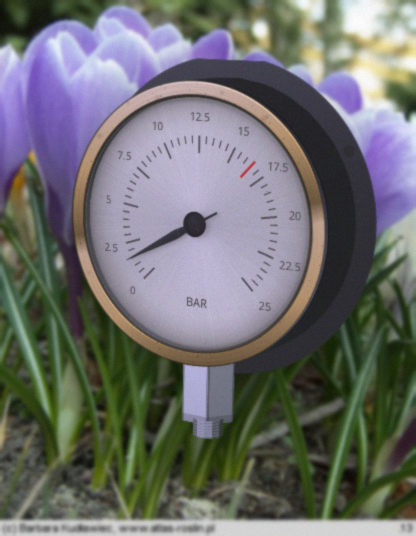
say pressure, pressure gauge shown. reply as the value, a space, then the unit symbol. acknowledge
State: 1.5 bar
